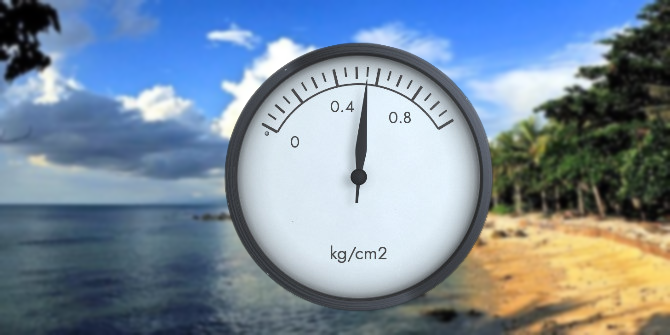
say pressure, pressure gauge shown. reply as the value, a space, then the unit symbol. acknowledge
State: 0.55 kg/cm²
